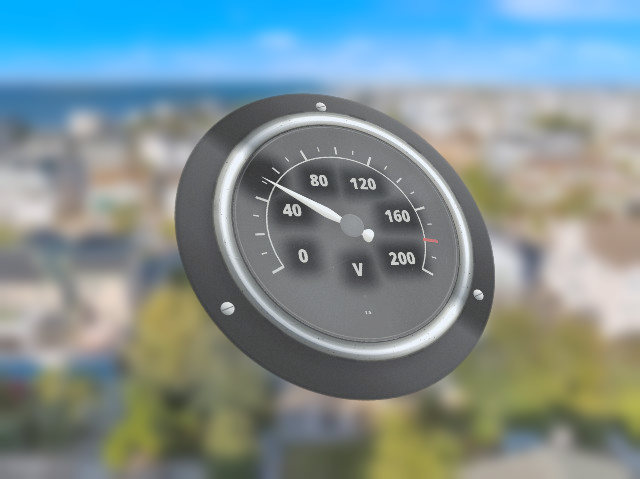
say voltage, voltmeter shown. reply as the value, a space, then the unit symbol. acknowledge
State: 50 V
